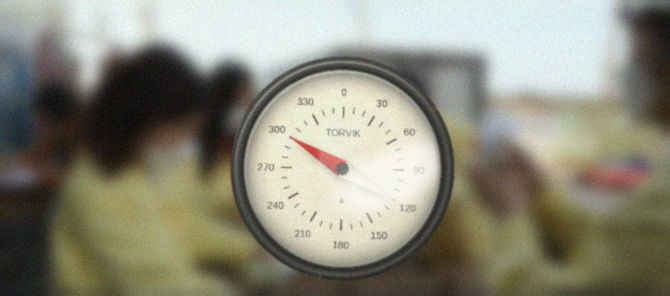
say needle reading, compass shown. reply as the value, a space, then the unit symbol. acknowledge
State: 300 °
